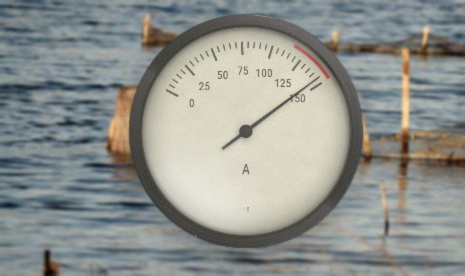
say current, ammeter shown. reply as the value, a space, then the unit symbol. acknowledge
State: 145 A
